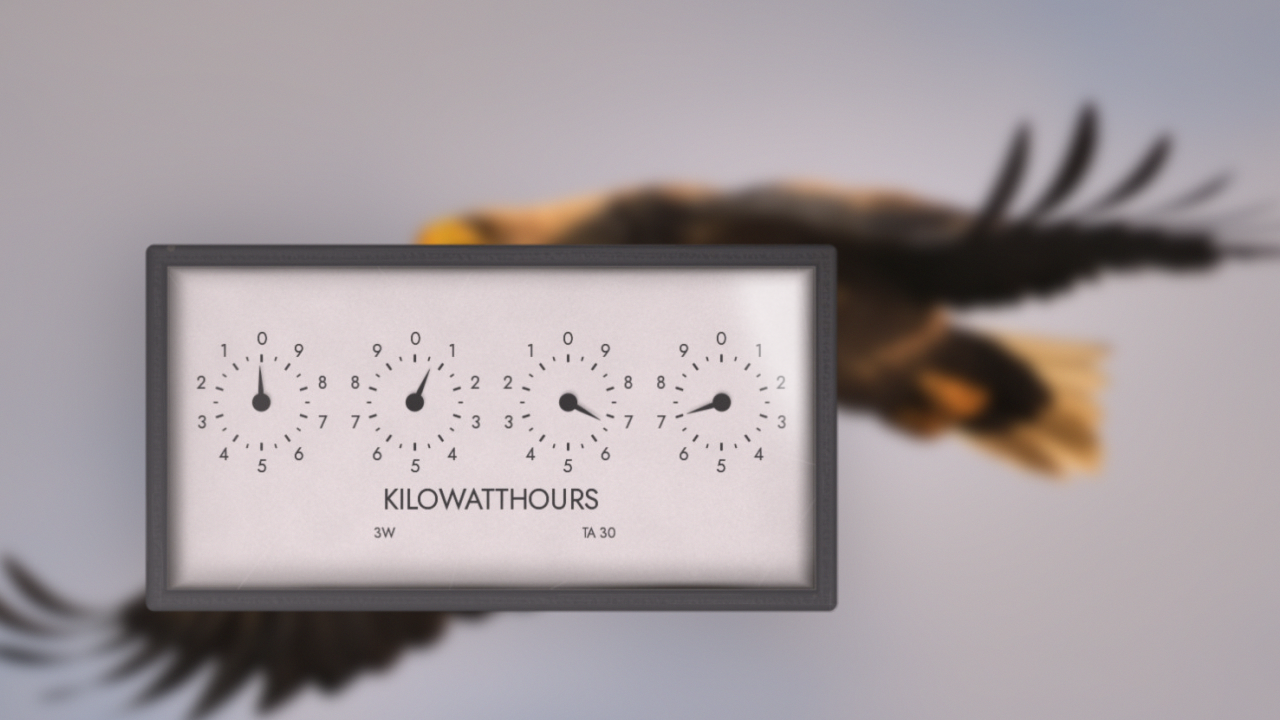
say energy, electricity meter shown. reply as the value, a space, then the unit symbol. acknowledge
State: 67 kWh
